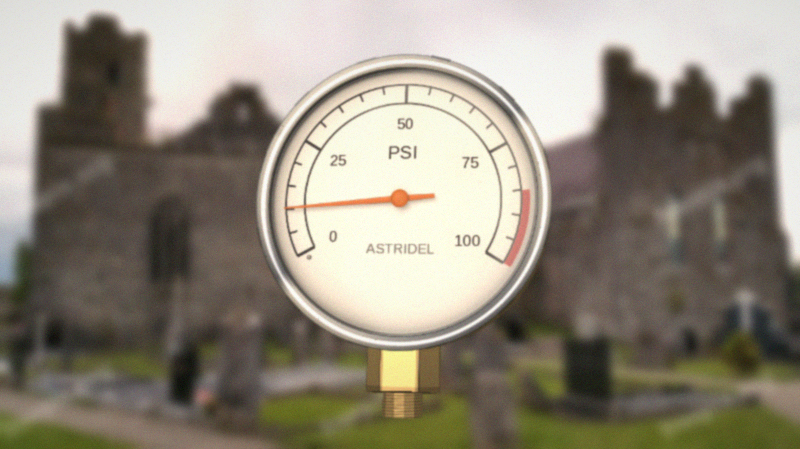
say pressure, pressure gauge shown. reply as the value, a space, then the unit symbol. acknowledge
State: 10 psi
